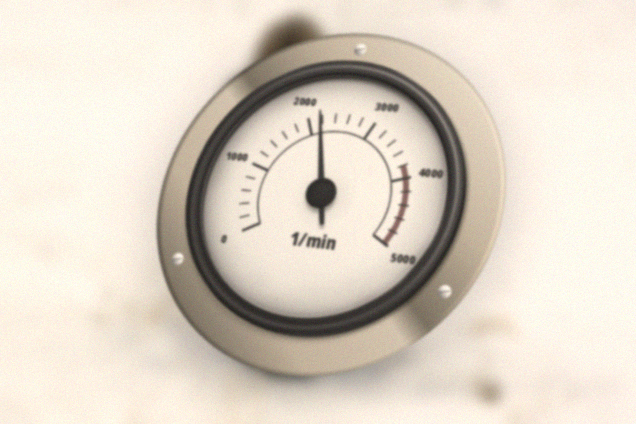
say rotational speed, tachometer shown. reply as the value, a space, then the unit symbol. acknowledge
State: 2200 rpm
